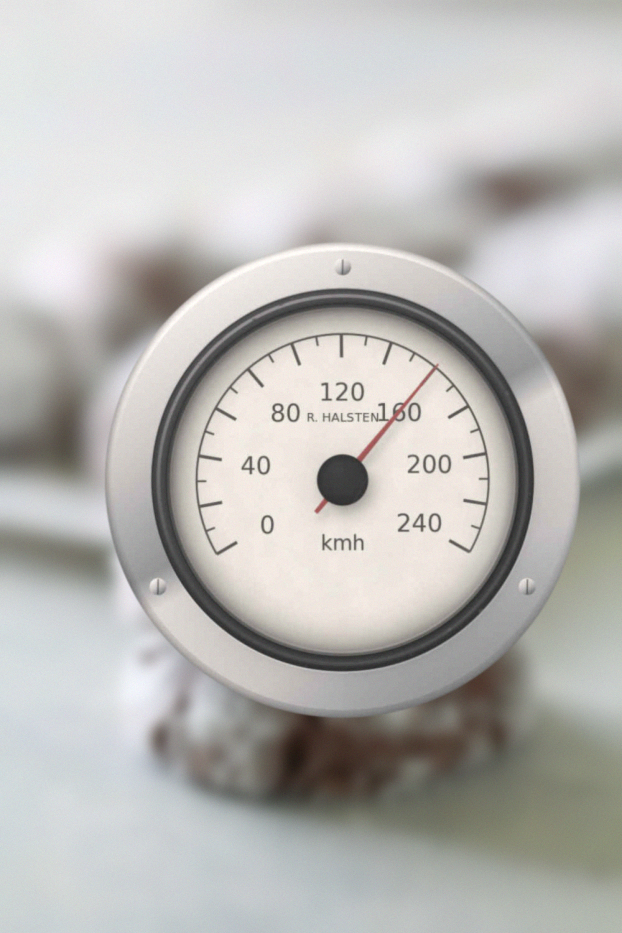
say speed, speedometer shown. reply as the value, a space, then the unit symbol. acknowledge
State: 160 km/h
